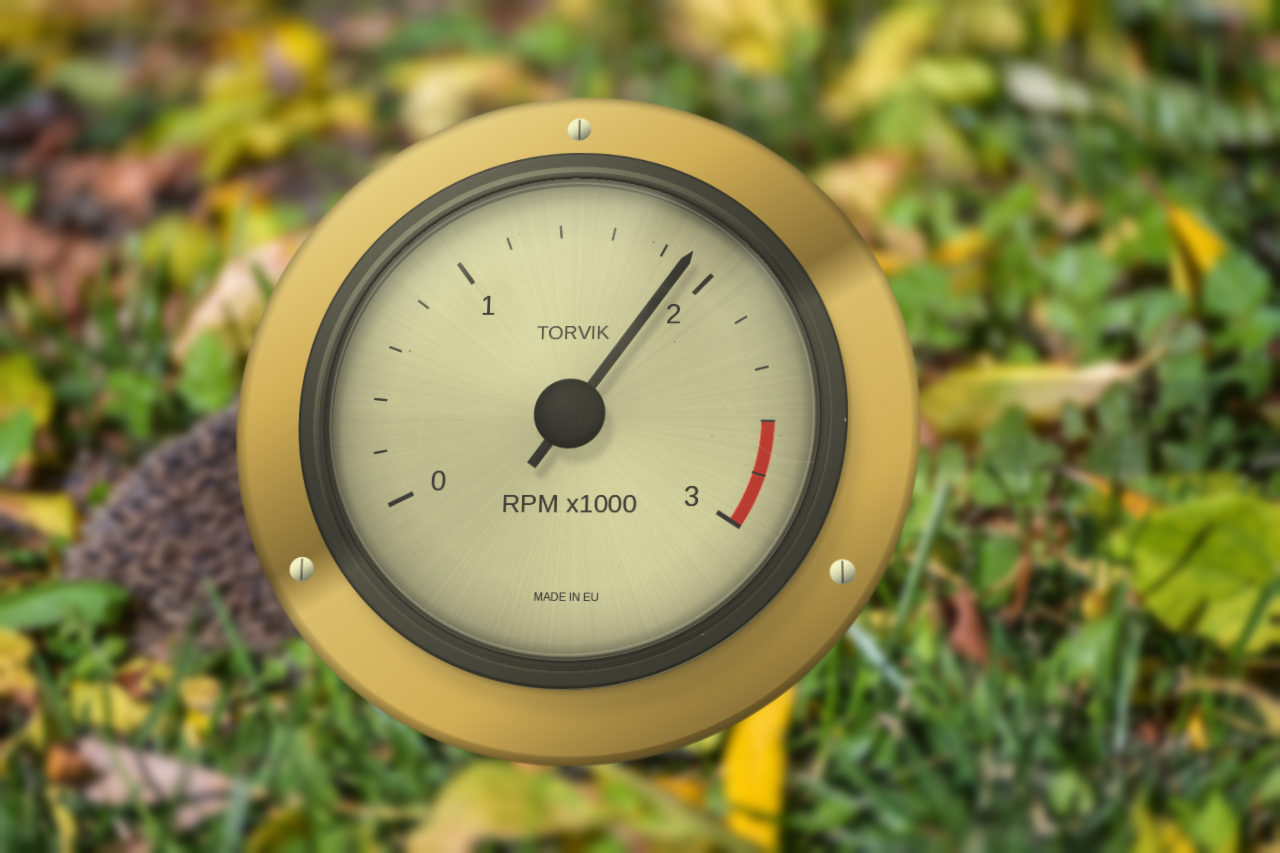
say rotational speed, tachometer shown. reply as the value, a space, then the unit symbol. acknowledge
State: 1900 rpm
